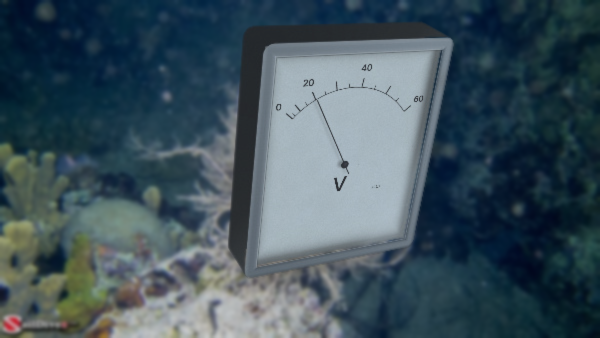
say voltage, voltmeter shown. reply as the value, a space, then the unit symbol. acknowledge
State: 20 V
